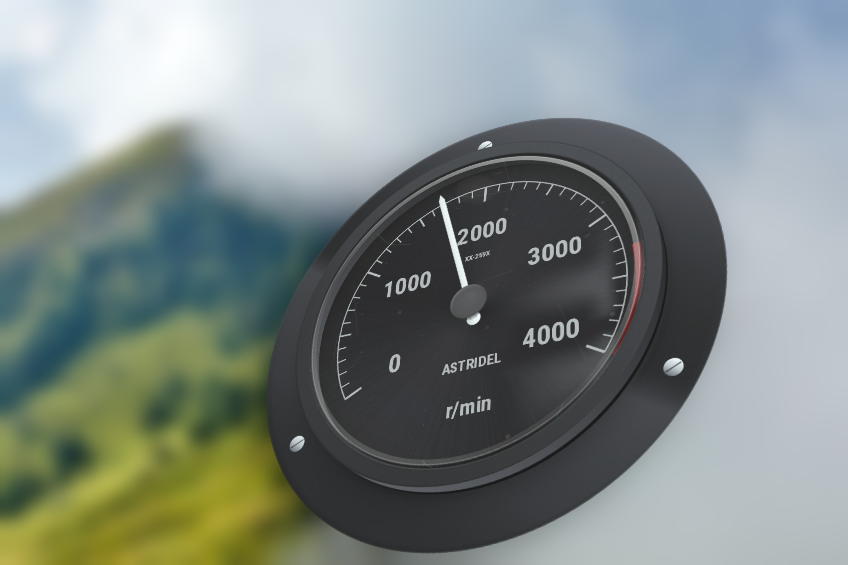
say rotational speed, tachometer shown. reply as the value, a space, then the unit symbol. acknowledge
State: 1700 rpm
